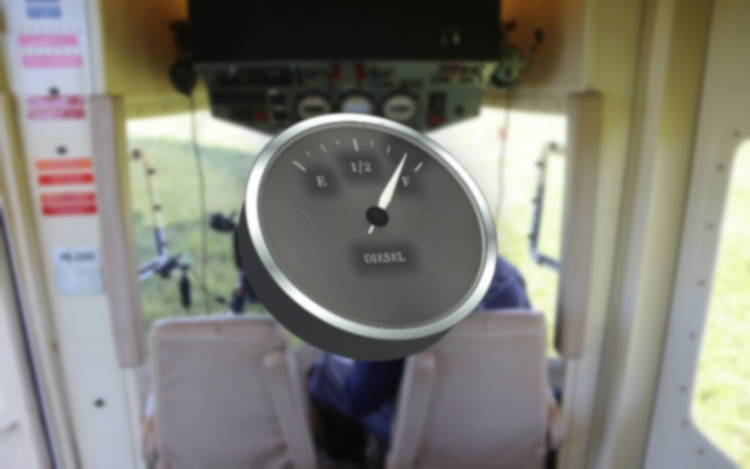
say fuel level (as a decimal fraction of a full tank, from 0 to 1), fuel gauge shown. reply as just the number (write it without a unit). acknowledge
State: 0.875
